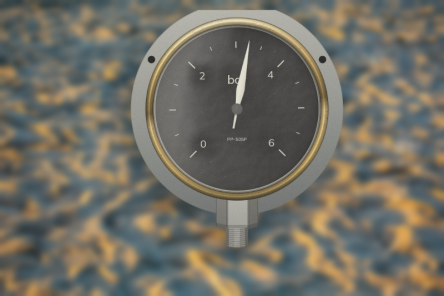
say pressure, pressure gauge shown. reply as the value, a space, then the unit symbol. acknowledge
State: 3.25 bar
